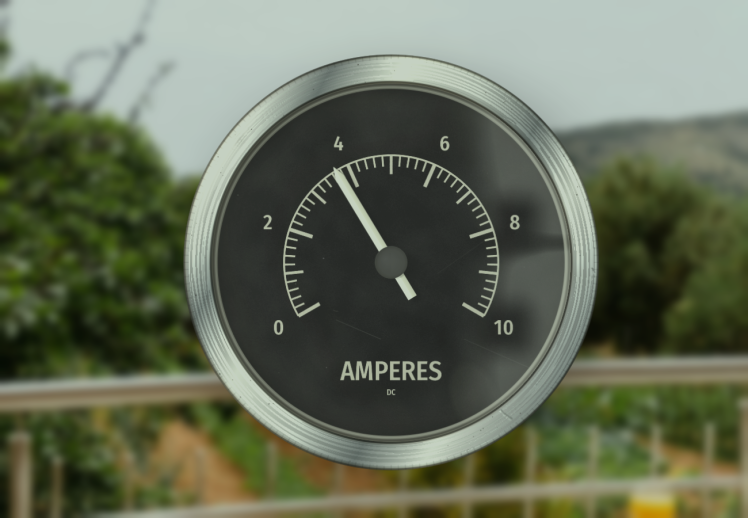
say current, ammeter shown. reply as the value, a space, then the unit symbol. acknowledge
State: 3.7 A
